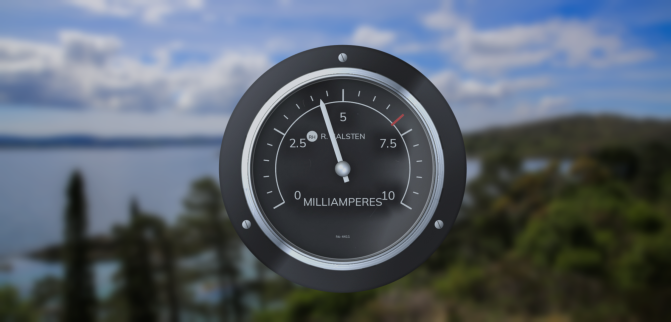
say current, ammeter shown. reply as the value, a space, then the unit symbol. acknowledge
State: 4.25 mA
